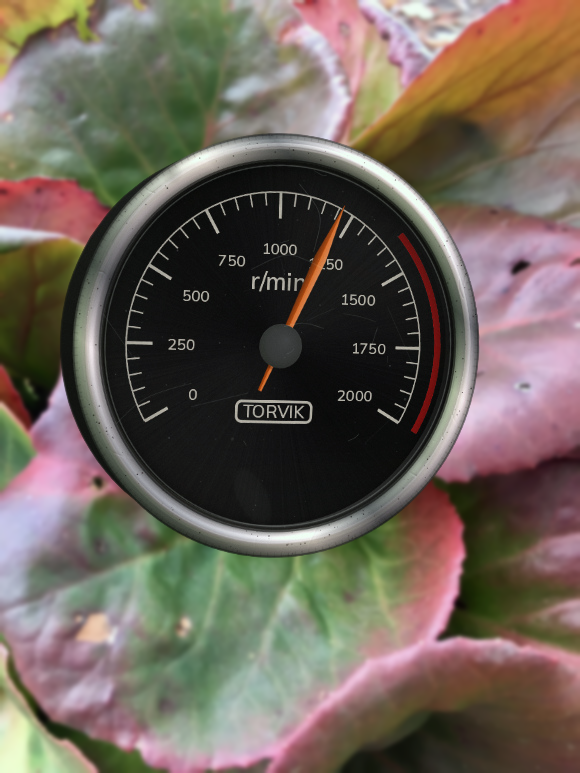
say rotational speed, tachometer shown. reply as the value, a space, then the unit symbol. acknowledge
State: 1200 rpm
